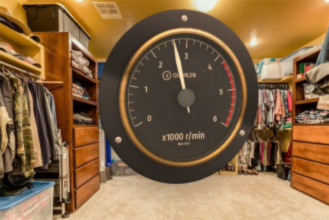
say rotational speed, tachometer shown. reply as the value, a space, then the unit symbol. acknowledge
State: 2600 rpm
